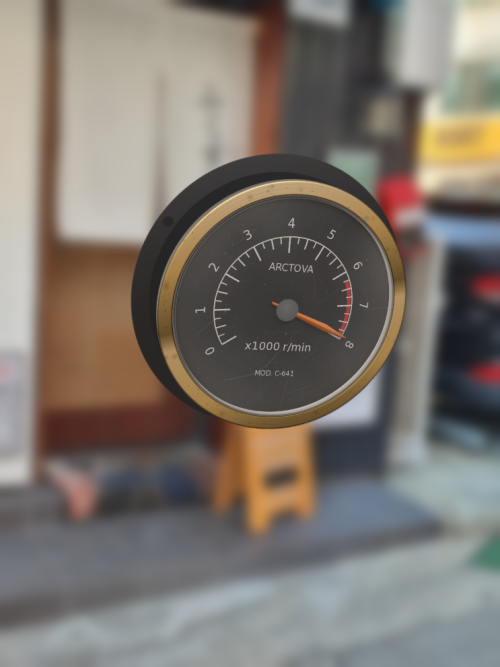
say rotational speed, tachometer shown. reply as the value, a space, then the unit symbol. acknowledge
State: 7875 rpm
